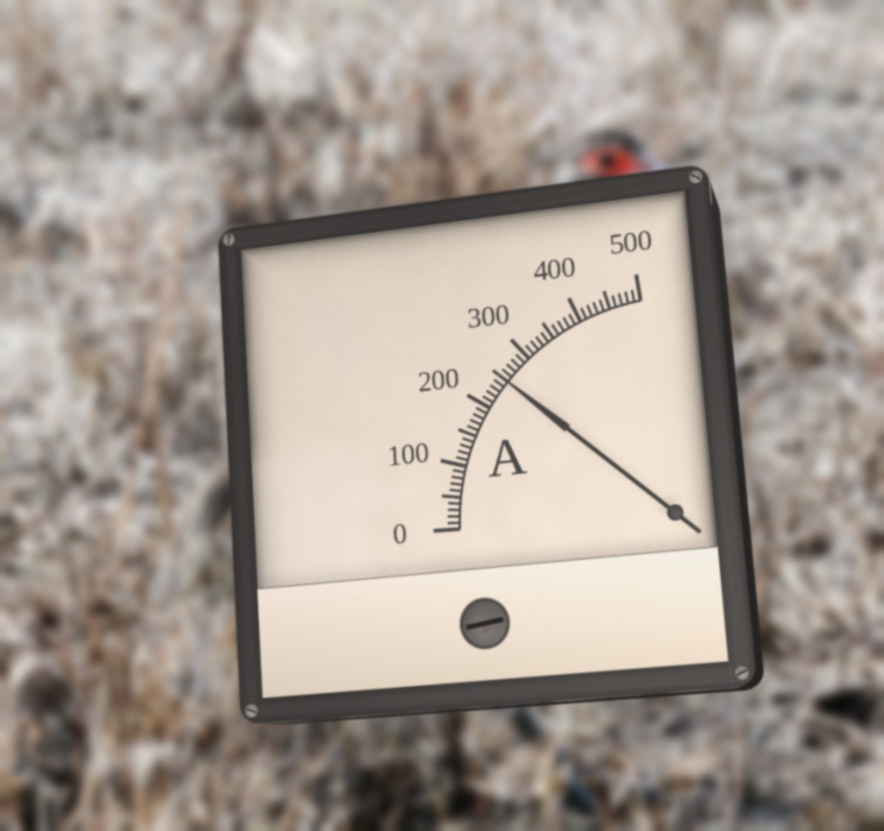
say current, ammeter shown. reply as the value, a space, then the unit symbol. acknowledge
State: 250 A
